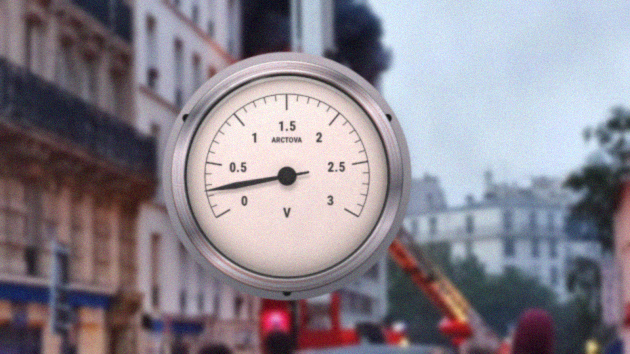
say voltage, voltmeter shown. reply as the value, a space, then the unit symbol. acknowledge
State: 0.25 V
